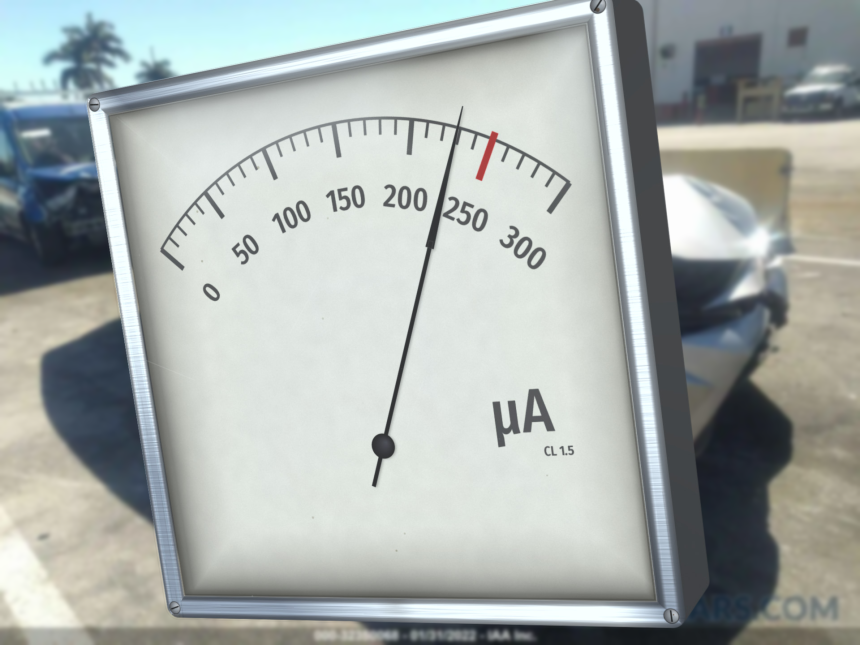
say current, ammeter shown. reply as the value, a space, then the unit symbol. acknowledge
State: 230 µA
